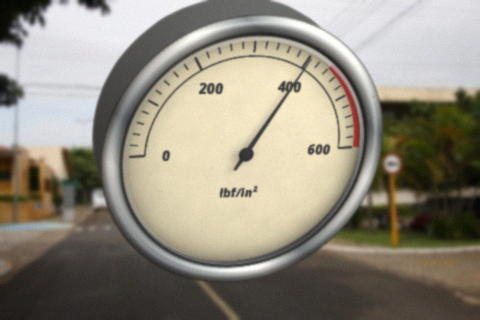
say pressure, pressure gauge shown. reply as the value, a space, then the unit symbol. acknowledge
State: 400 psi
